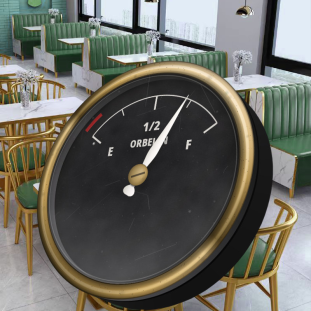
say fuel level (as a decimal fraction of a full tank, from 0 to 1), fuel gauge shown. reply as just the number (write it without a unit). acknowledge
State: 0.75
